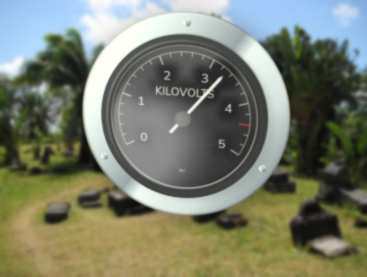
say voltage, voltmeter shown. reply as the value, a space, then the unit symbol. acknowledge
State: 3.3 kV
